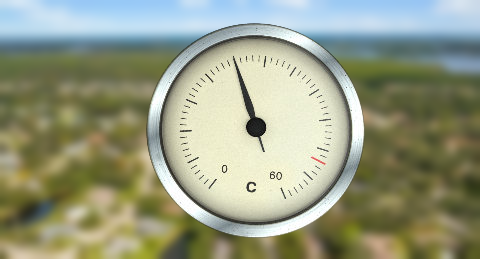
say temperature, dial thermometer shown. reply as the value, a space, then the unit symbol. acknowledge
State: 25 °C
